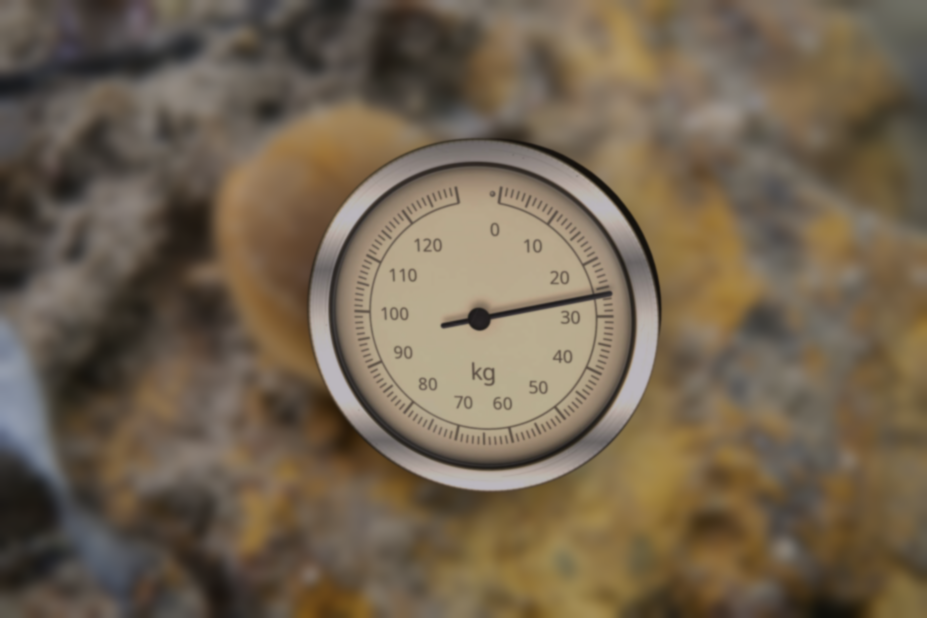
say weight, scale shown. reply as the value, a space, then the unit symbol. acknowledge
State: 26 kg
